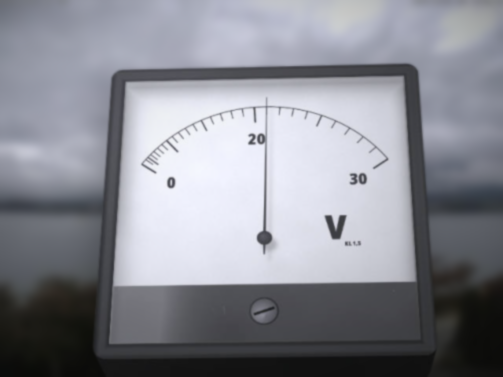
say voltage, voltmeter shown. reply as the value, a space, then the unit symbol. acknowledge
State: 21 V
